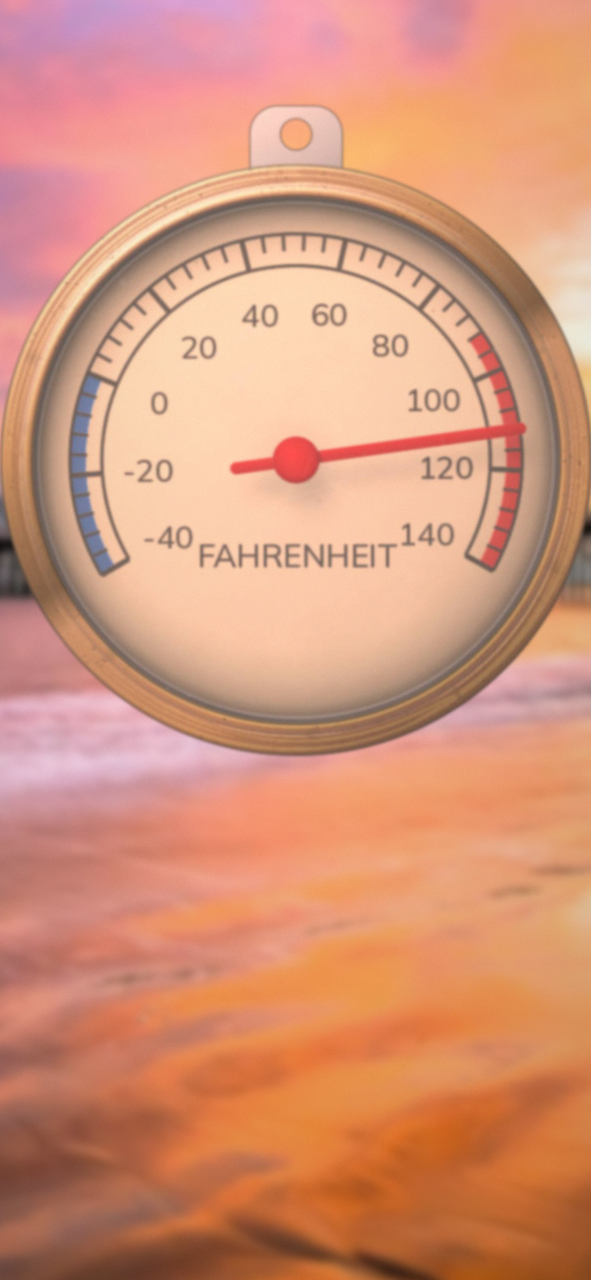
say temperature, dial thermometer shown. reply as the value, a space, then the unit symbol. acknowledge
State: 112 °F
